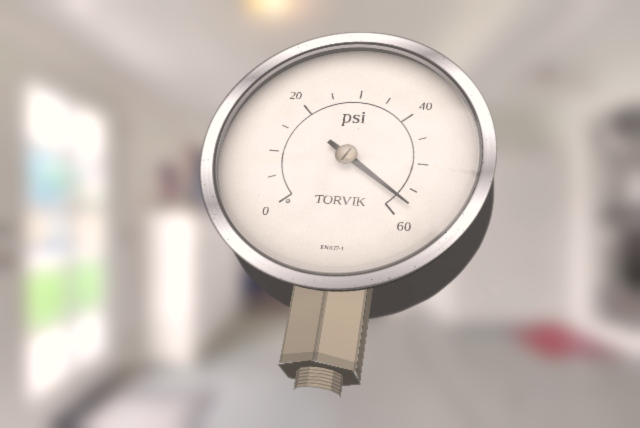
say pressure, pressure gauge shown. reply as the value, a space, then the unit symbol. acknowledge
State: 57.5 psi
